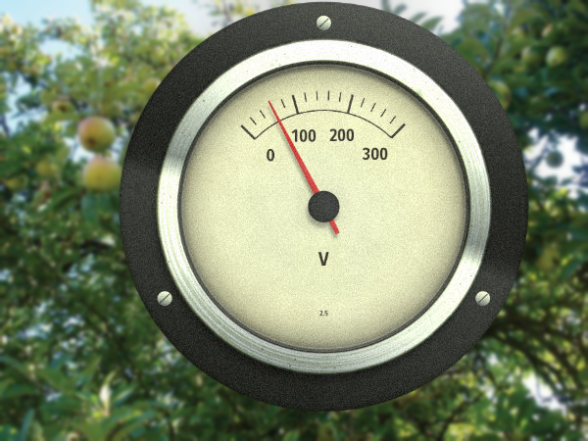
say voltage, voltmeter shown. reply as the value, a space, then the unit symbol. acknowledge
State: 60 V
